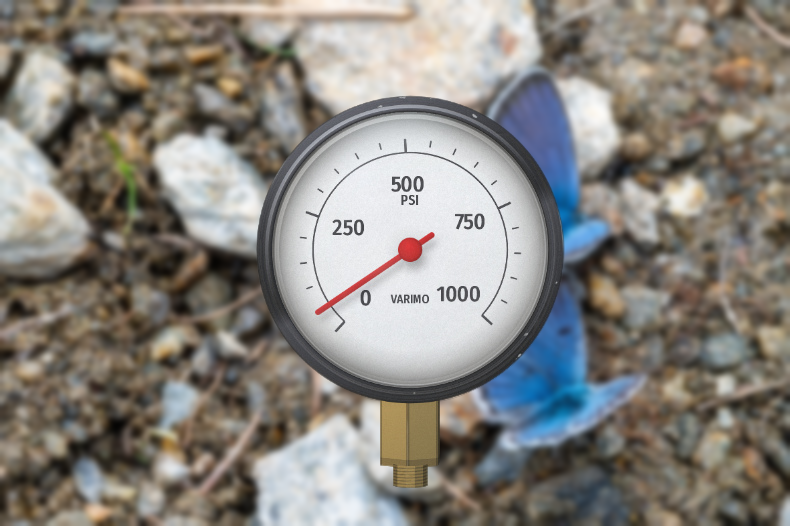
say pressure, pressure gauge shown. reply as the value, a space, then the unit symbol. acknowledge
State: 50 psi
